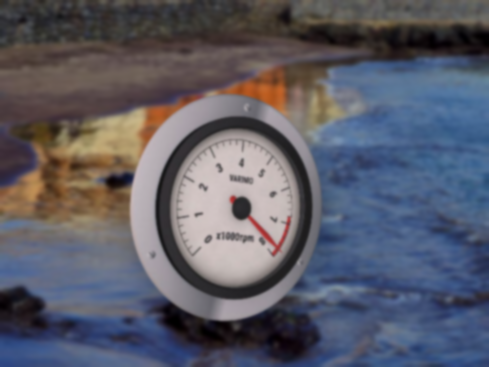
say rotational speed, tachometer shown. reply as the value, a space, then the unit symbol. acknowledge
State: 7800 rpm
